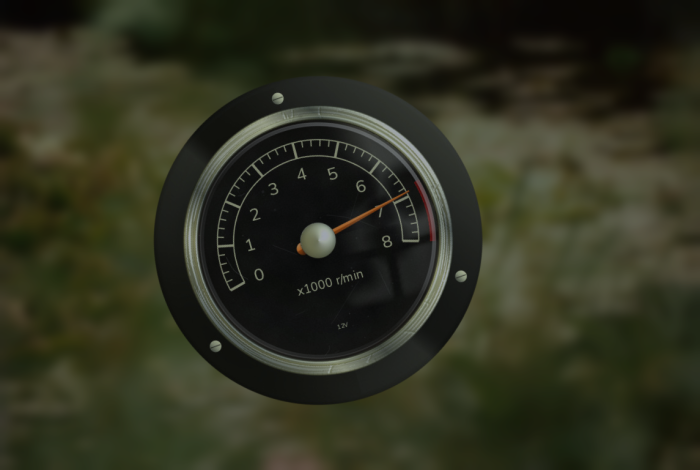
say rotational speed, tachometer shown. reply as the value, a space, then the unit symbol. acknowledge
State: 6900 rpm
